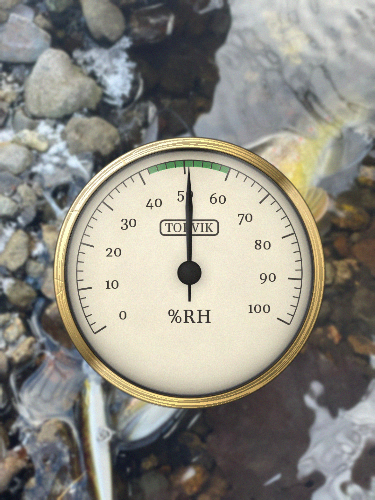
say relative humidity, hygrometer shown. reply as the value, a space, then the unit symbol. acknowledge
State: 51 %
